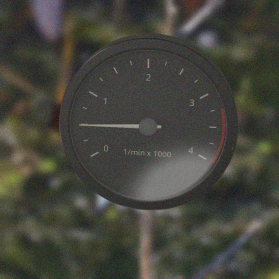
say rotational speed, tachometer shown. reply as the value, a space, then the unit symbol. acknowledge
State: 500 rpm
